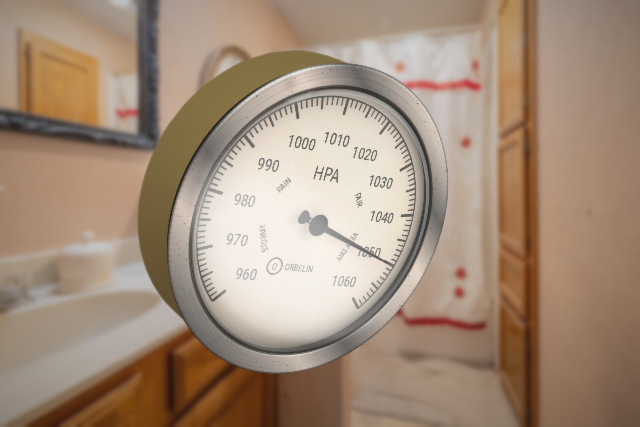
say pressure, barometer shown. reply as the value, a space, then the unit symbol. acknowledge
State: 1050 hPa
